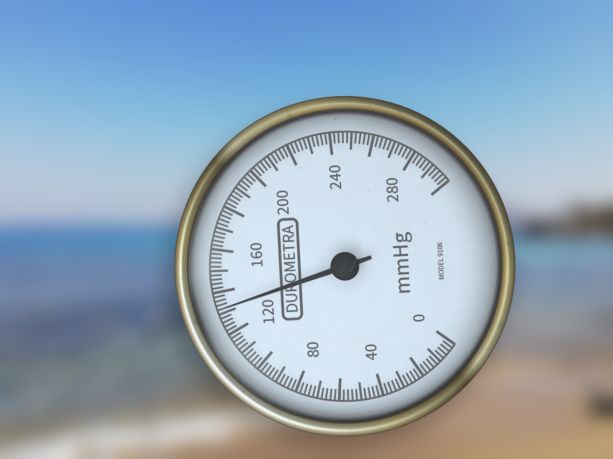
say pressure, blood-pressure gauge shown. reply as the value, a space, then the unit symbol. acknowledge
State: 132 mmHg
